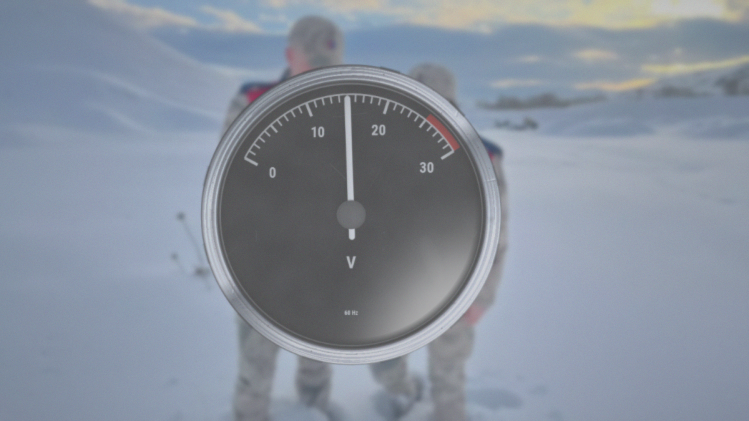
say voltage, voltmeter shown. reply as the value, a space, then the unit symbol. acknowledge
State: 15 V
